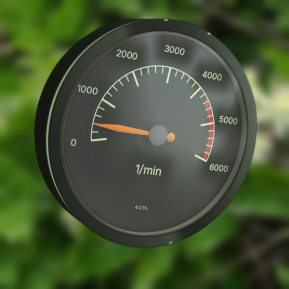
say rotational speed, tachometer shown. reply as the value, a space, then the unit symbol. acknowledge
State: 400 rpm
